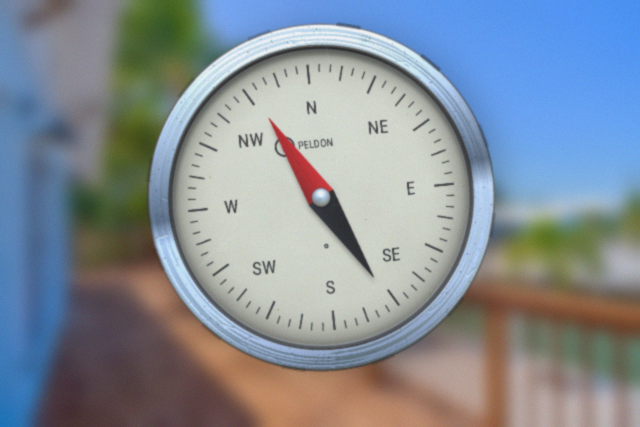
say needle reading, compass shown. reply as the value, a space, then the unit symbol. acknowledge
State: 332.5 °
